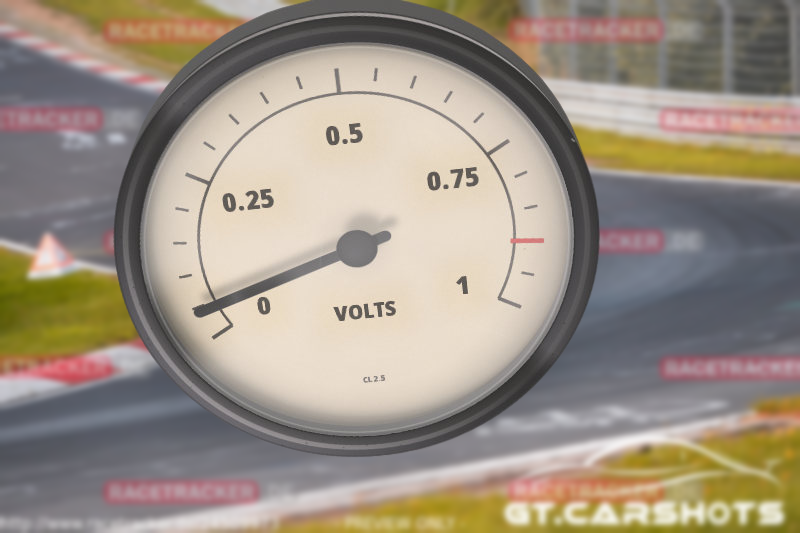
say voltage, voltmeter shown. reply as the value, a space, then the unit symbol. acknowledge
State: 0.05 V
